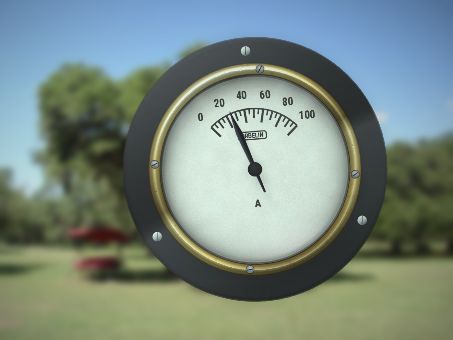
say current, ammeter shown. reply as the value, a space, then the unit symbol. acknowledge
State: 25 A
